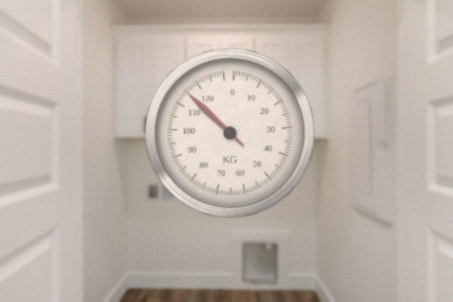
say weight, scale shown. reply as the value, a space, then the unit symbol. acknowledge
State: 115 kg
